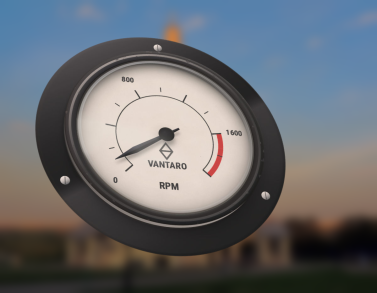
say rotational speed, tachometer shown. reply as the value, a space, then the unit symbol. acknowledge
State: 100 rpm
